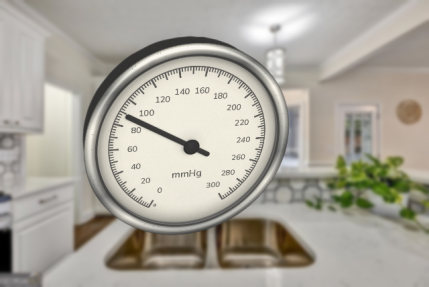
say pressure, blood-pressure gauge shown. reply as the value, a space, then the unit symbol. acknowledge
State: 90 mmHg
